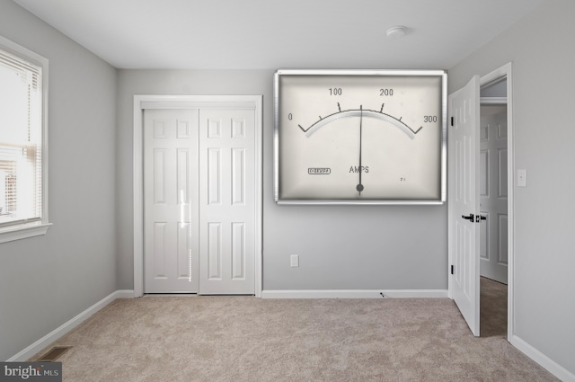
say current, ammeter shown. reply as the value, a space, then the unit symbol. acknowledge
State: 150 A
